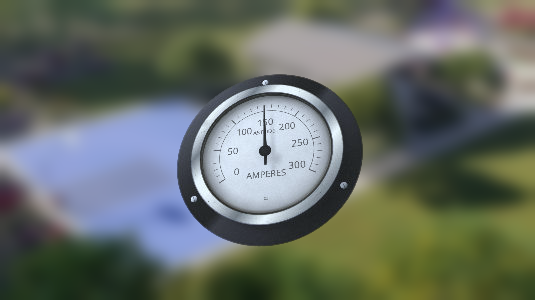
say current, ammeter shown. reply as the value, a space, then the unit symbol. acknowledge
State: 150 A
